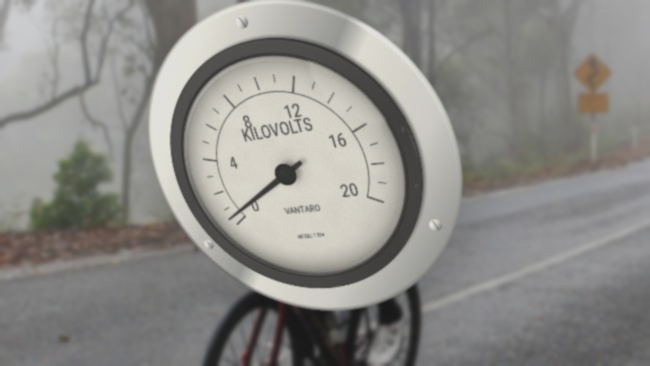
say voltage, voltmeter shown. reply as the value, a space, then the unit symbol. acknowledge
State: 0.5 kV
